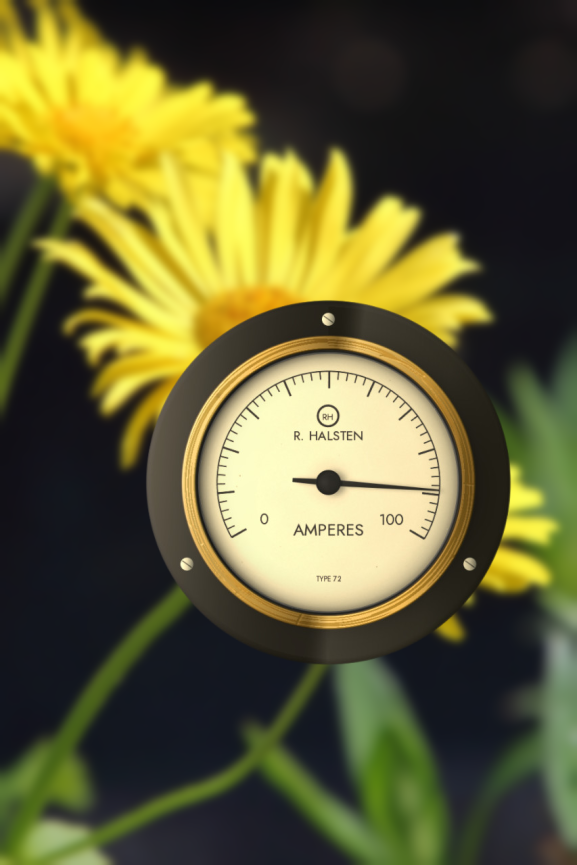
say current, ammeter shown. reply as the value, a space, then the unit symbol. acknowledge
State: 89 A
